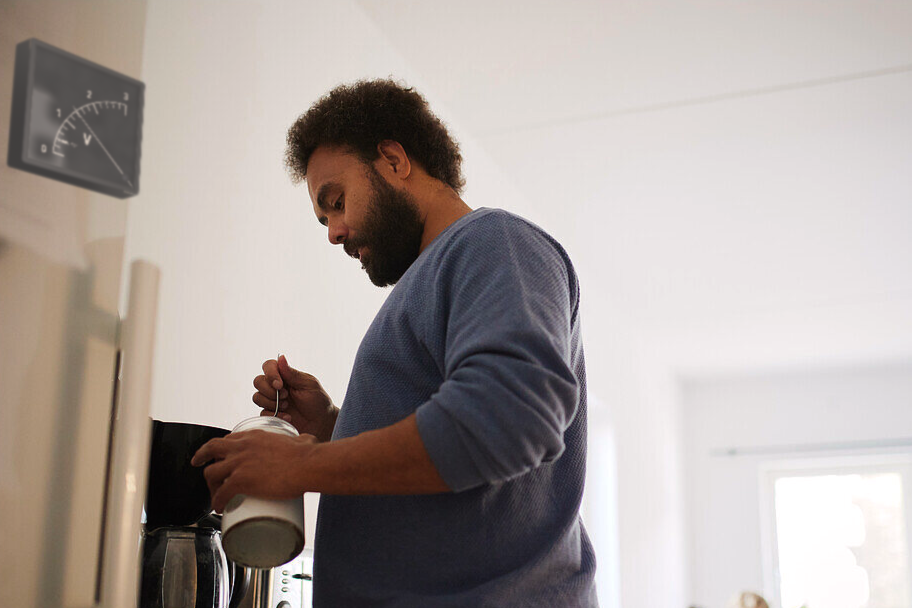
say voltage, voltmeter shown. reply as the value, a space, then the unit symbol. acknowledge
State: 1.4 V
